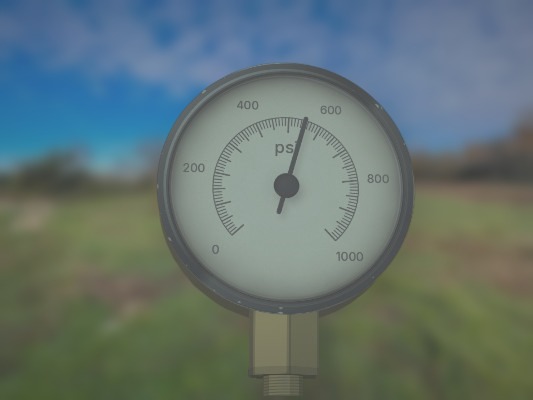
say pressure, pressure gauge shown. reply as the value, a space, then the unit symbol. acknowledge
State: 550 psi
